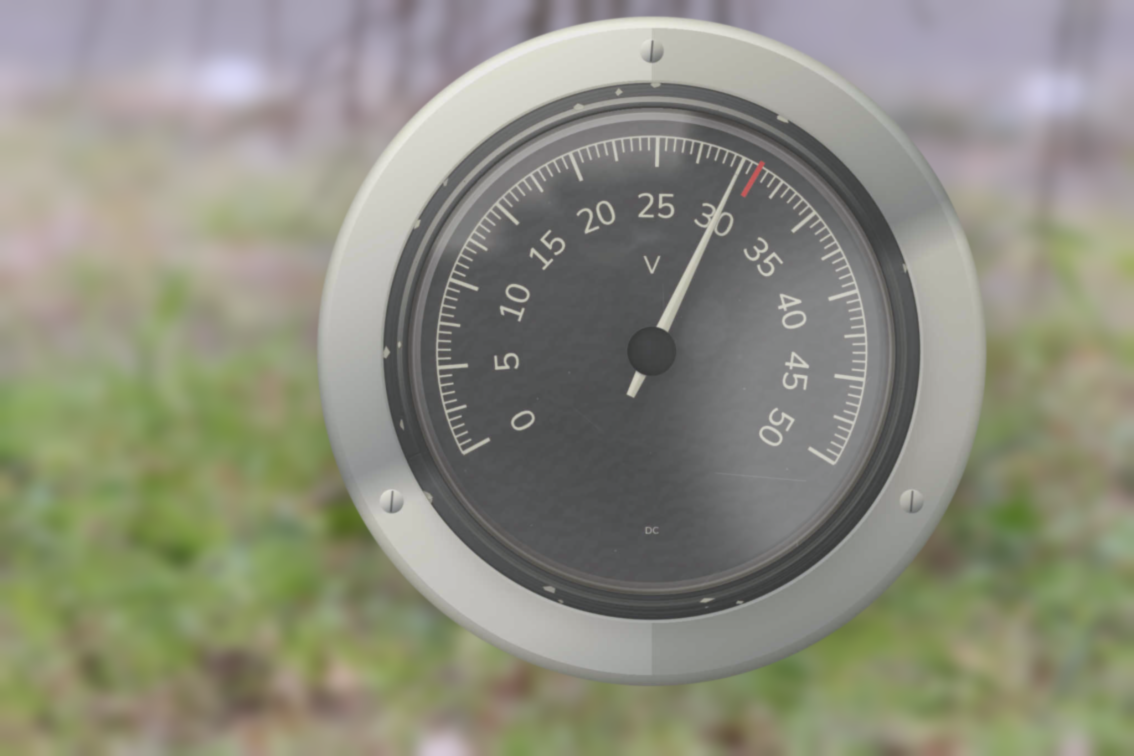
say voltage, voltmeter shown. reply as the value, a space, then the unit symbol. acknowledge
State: 30 V
